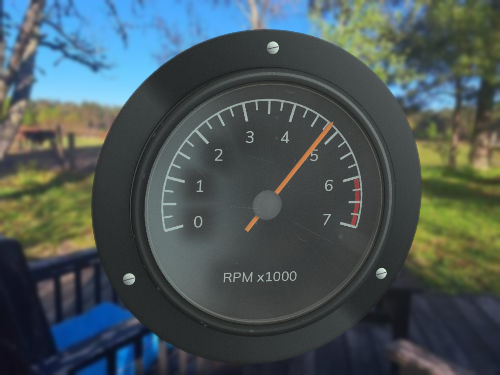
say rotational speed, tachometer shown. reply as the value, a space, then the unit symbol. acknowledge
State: 4750 rpm
